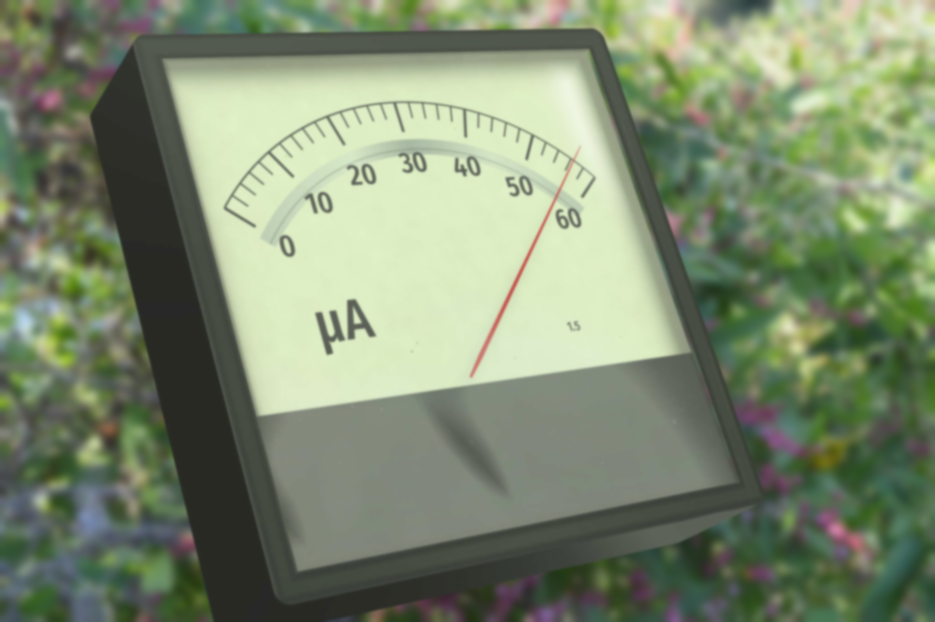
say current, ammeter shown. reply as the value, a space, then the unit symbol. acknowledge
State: 56 µA
